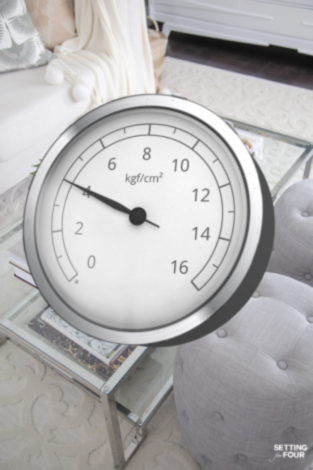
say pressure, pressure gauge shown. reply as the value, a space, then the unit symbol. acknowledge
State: 4 kg/cm²
